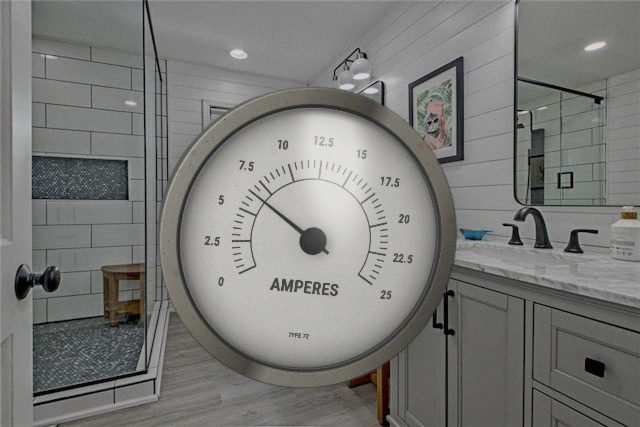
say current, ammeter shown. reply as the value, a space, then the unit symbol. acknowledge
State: 6.5 A
